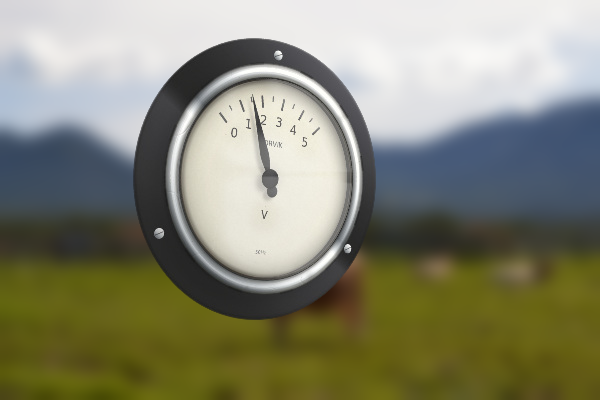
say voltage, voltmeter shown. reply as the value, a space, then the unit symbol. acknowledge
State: 1.5 V
